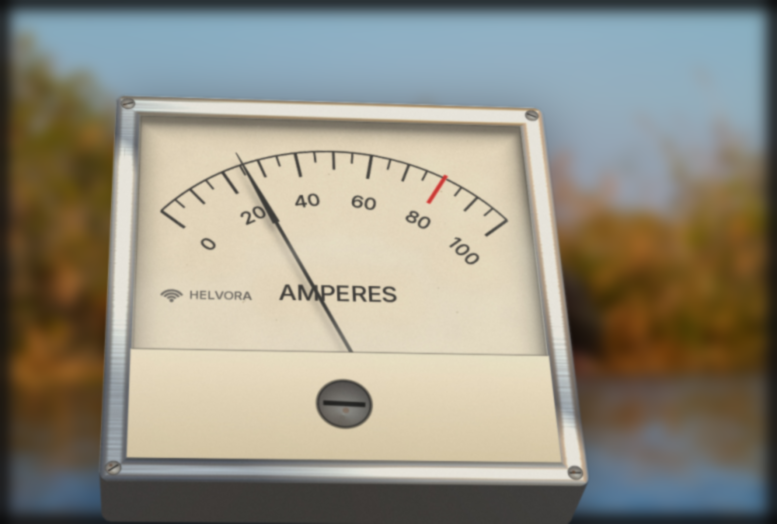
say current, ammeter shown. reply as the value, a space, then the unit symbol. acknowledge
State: 25 A
